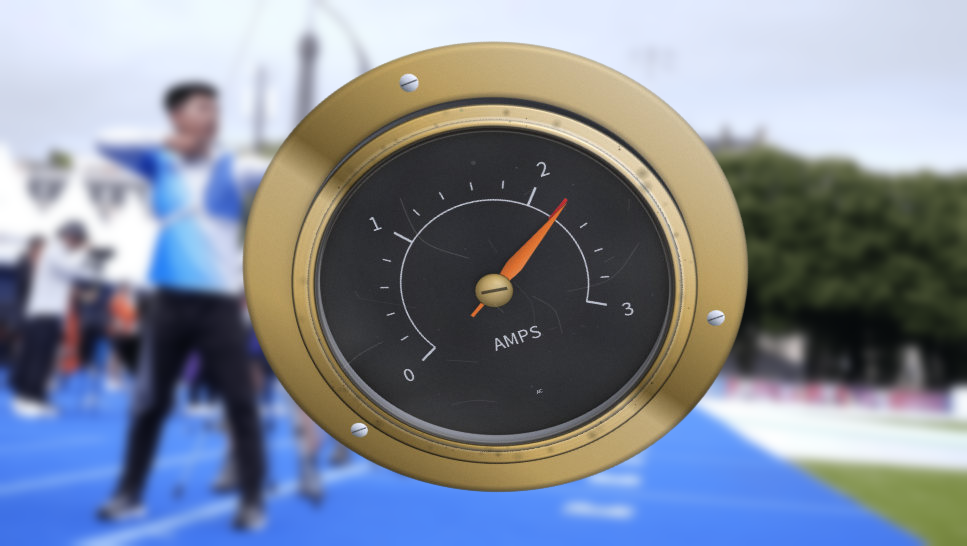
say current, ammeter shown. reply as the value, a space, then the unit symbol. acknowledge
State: 2.2 A
